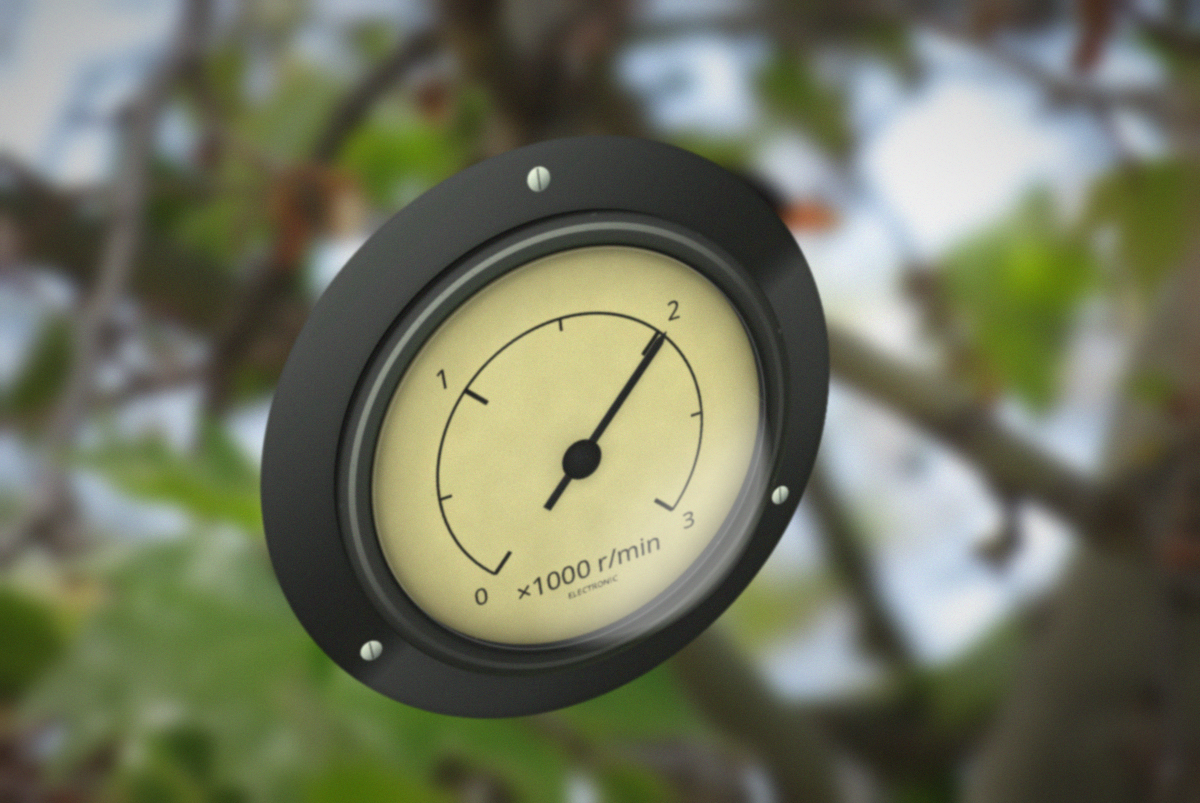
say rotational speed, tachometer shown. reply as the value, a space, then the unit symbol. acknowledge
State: 2000 rpm
